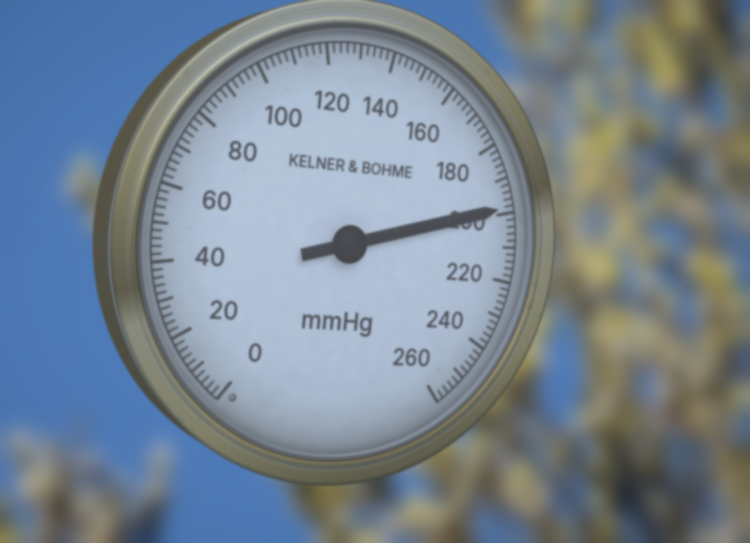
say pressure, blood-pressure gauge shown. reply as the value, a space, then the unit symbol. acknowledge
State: 198 mmHg
